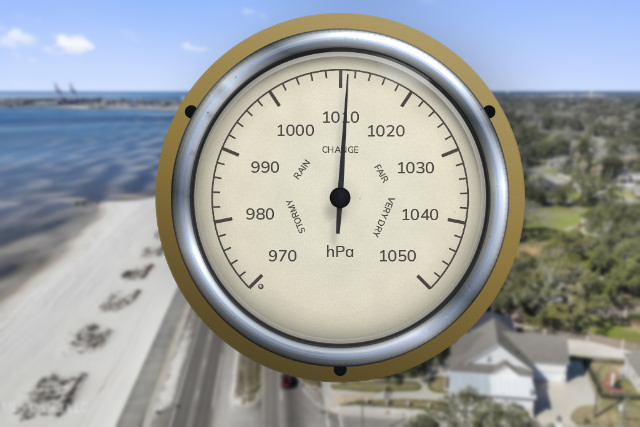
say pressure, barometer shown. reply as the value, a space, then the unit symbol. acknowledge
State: 1011 hPa
